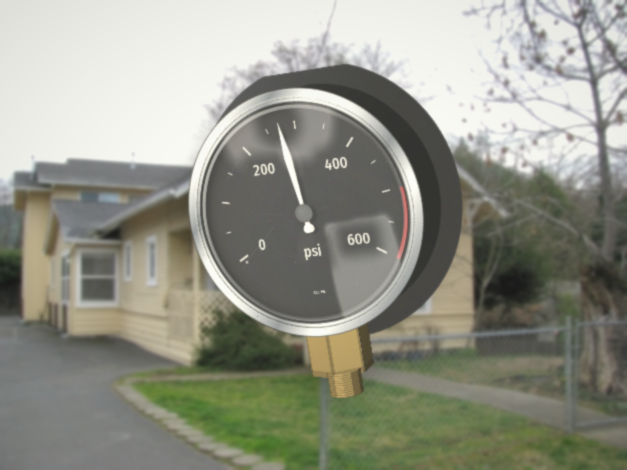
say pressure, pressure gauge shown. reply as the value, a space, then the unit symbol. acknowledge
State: 275 psi
